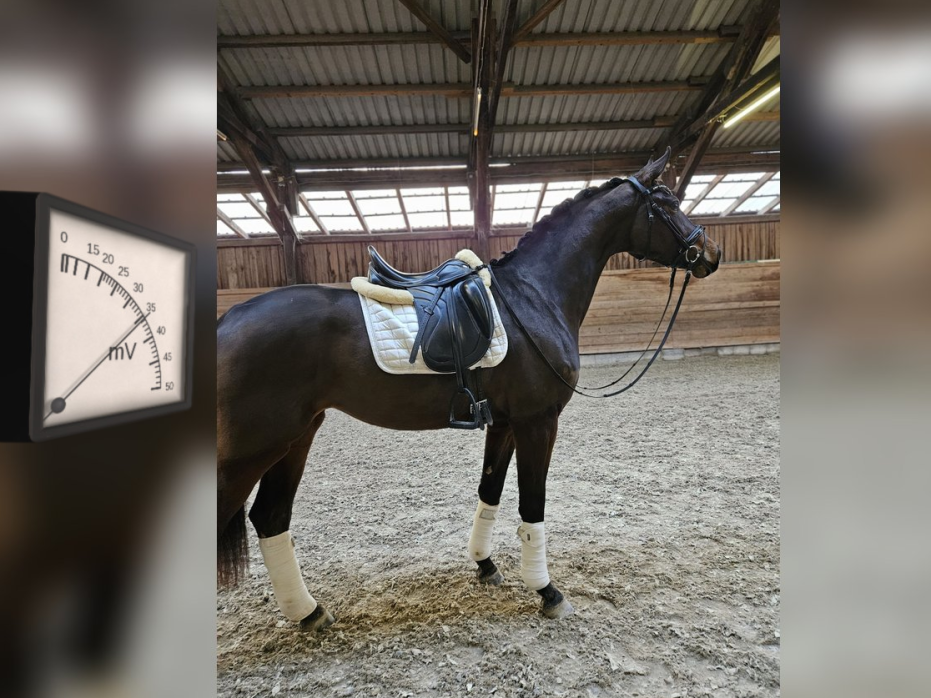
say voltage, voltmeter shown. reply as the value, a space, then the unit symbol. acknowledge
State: 35 mV
